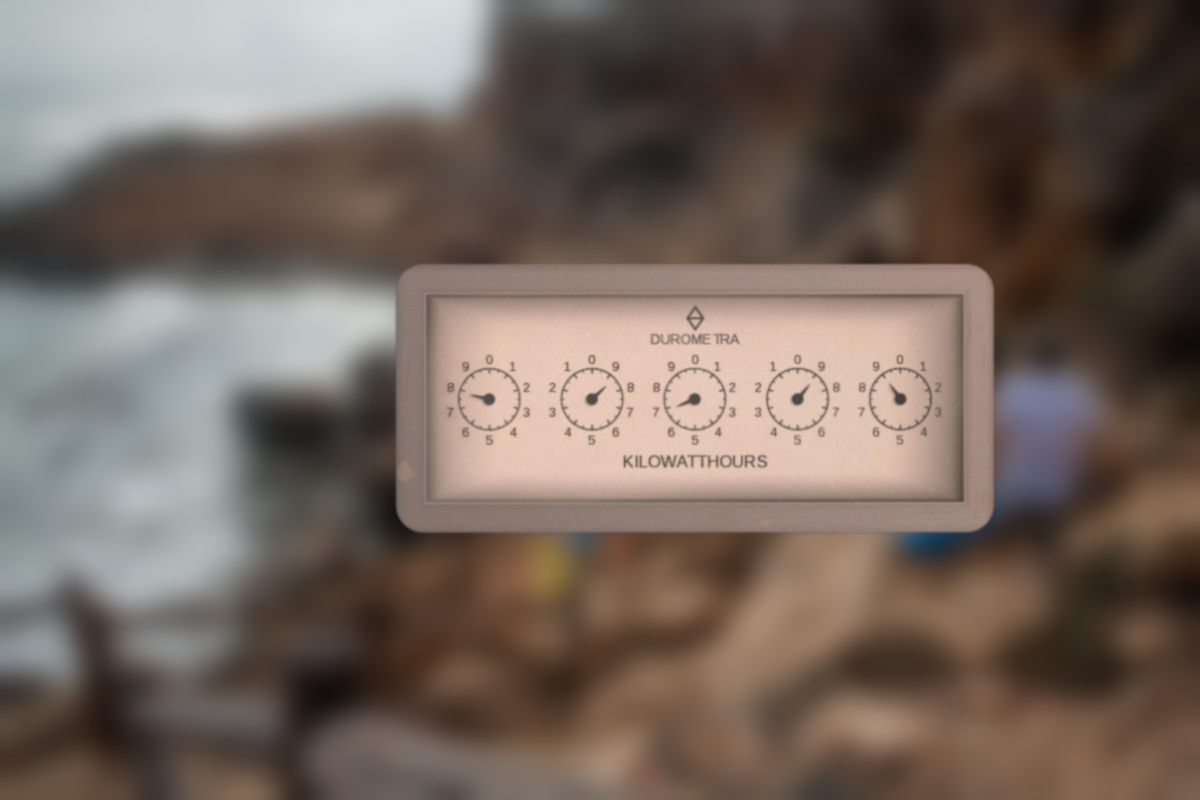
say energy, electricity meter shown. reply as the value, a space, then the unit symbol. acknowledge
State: 78689 kWh
